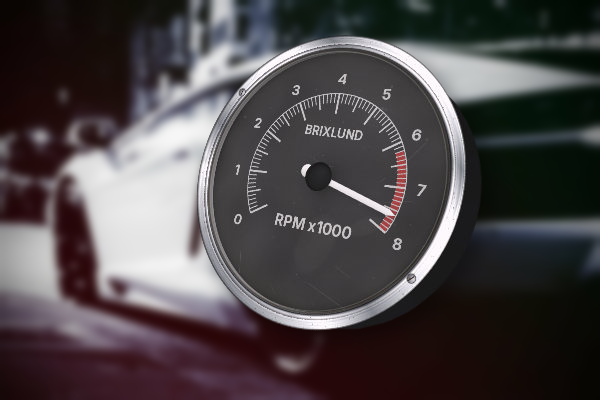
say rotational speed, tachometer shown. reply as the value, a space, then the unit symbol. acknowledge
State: 7600 rpm
